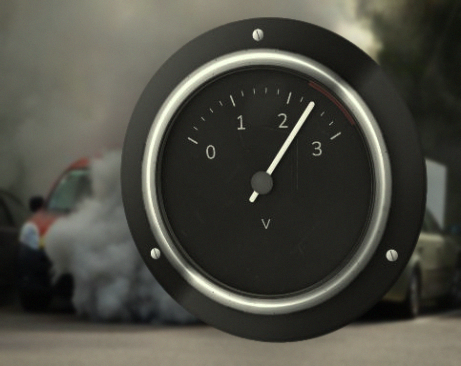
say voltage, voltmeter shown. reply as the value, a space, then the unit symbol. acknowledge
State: 2.4 V
